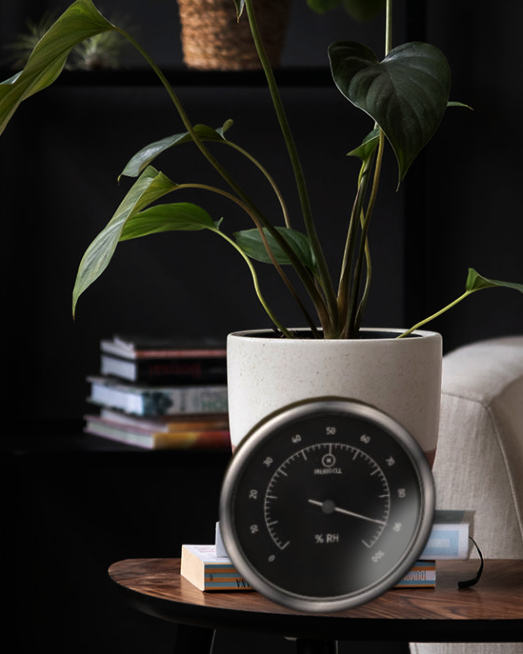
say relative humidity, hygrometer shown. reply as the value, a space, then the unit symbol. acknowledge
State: 90 %
